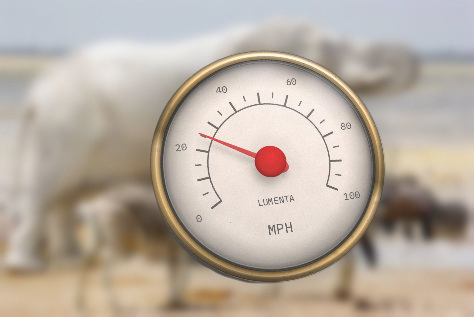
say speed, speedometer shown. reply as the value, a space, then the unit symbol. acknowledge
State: 25 mph
